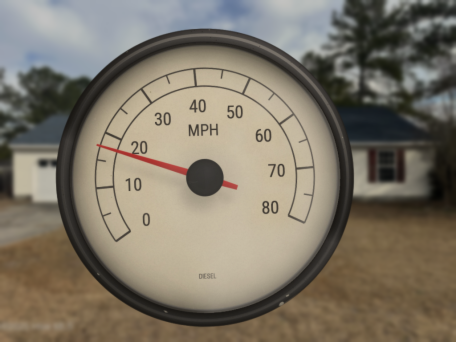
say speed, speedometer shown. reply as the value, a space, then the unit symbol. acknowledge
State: 17.5 mph
